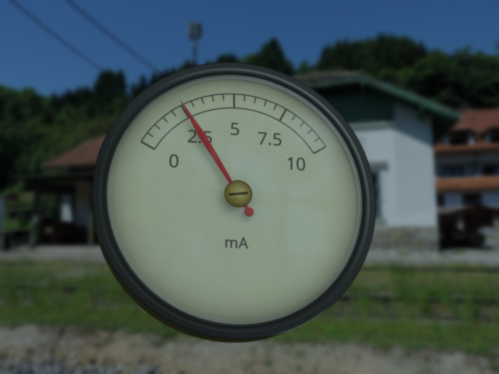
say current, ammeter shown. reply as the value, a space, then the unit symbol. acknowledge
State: 2.5 mA
